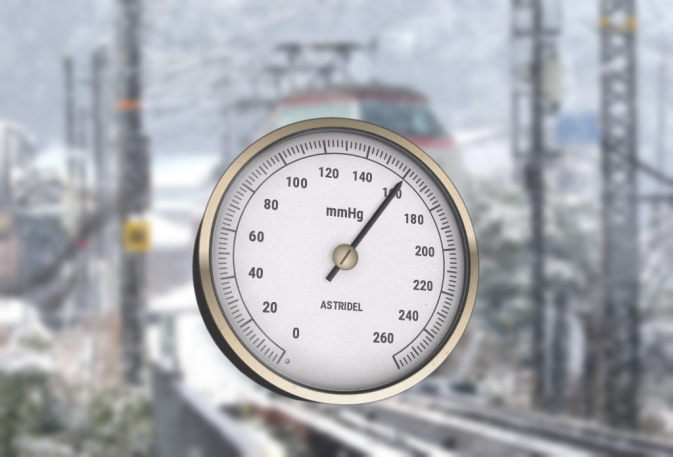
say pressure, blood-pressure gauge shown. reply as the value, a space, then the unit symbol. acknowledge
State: 160 mmHg
